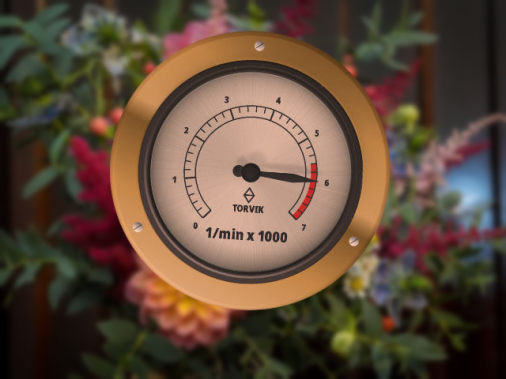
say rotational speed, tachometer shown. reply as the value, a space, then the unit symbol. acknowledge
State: 6000 rpm
